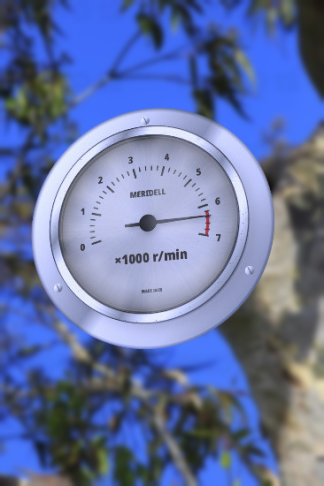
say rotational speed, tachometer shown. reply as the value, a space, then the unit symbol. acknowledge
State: 6400 rpm
